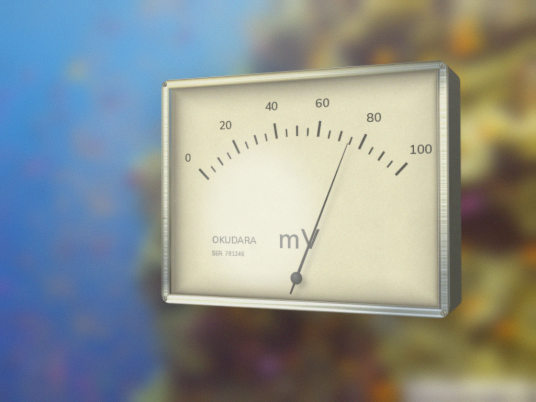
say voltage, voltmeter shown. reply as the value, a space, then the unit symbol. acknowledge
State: 75 mV
